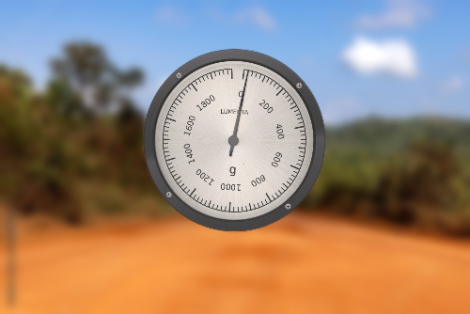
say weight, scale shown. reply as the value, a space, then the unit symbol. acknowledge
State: 20 g
